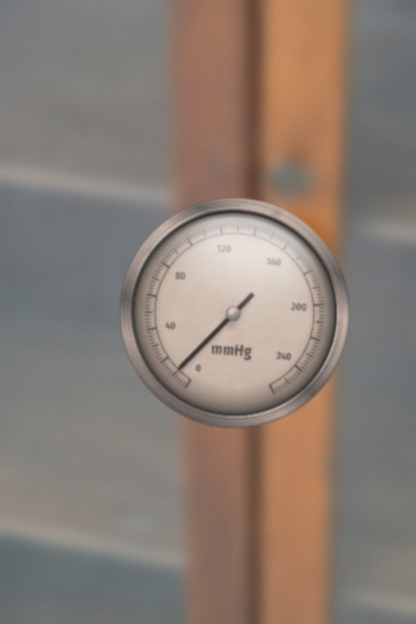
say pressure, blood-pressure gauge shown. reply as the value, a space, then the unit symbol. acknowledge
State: 10 mmHg
